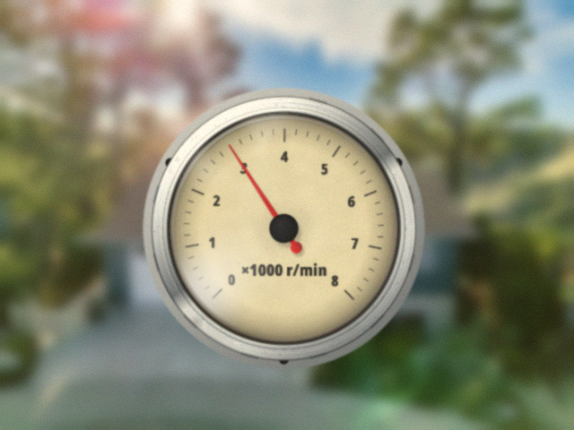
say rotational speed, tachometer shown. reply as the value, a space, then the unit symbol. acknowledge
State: 3000 rpm
